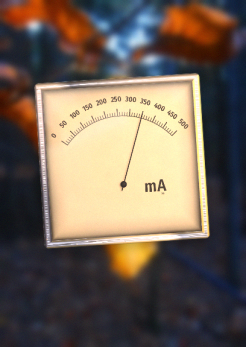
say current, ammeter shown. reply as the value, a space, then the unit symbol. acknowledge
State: 350 mA
